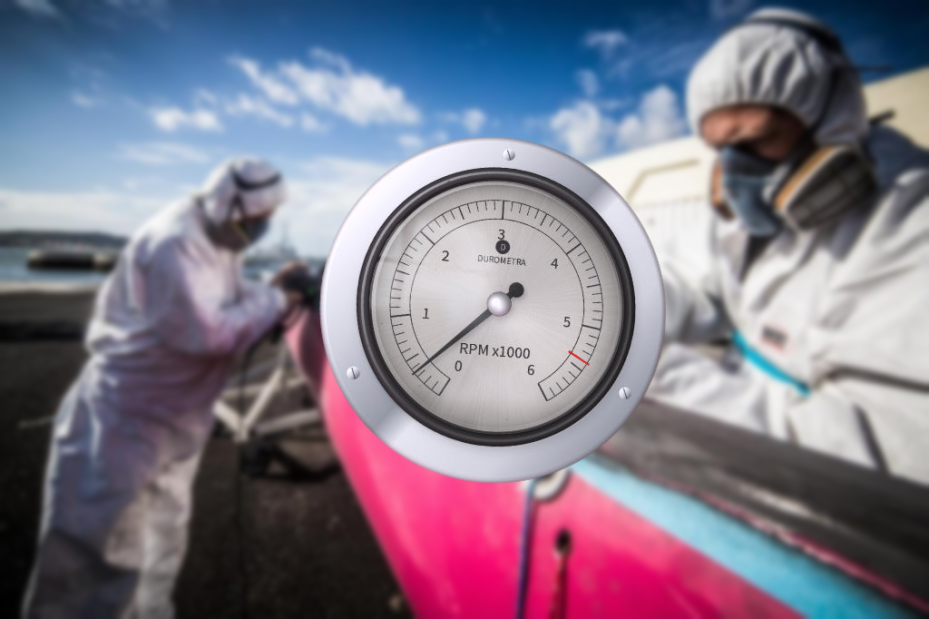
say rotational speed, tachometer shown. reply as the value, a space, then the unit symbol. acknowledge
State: 350 rpm
